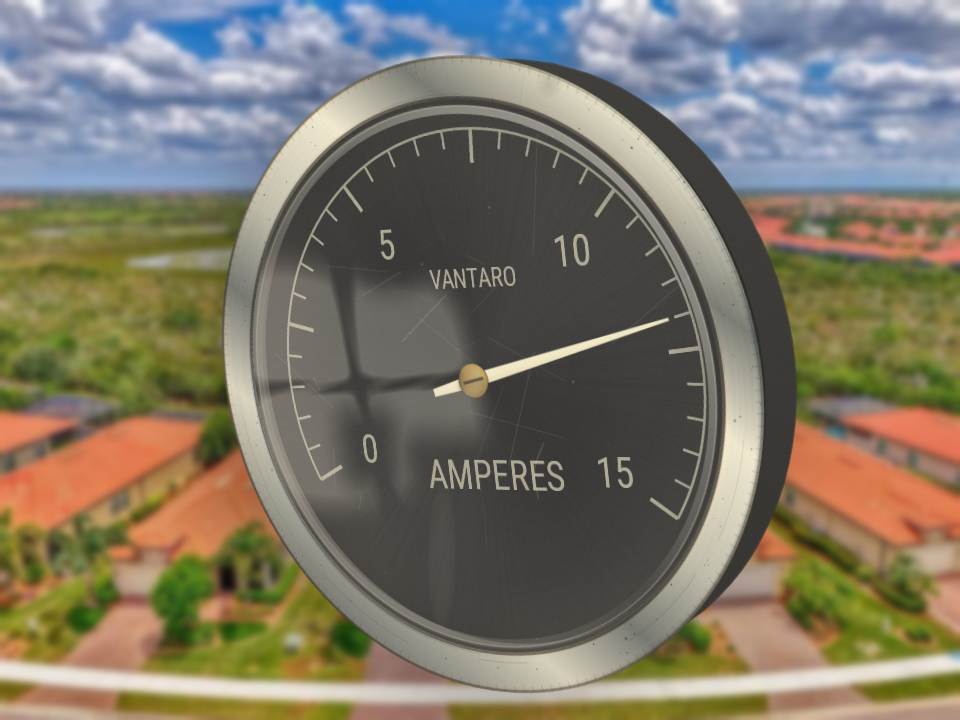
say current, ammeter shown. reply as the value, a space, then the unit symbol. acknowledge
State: 12 A
